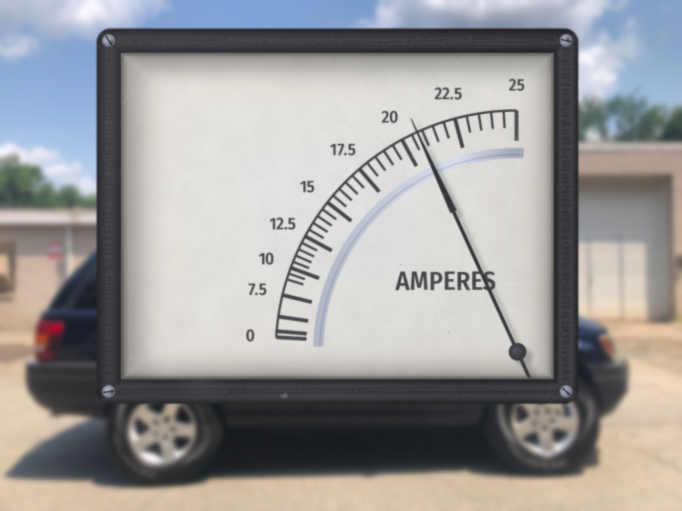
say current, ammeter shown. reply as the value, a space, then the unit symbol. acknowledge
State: 20.75 A
